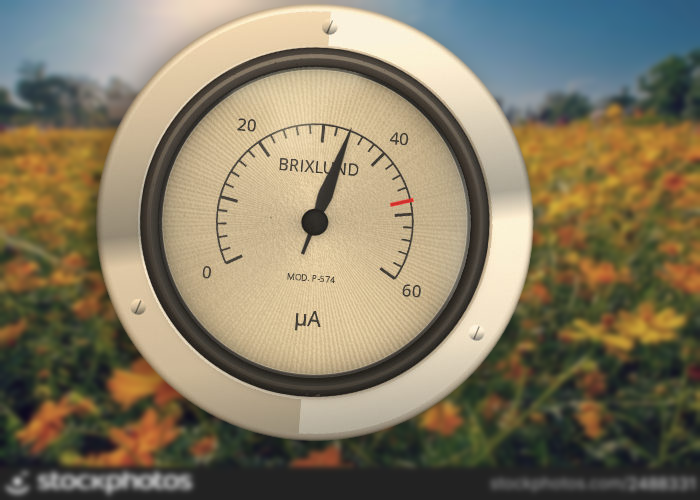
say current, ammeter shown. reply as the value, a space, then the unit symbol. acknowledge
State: 34 µA
